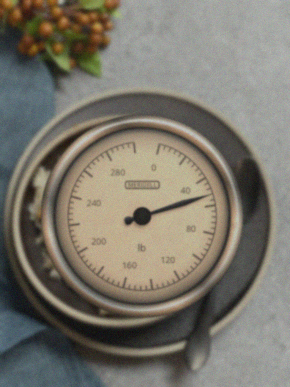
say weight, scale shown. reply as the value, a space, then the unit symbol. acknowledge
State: 52 lb
